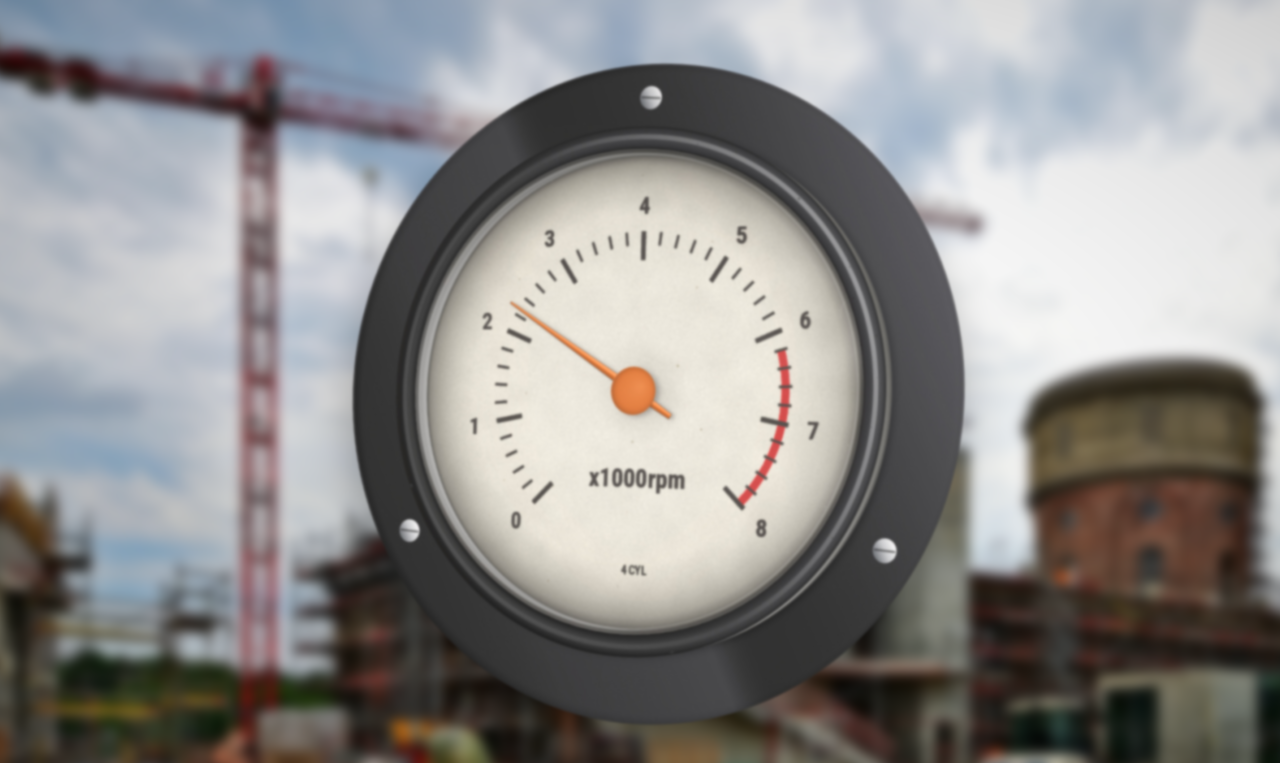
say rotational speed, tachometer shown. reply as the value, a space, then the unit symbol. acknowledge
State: 2300 rpm
